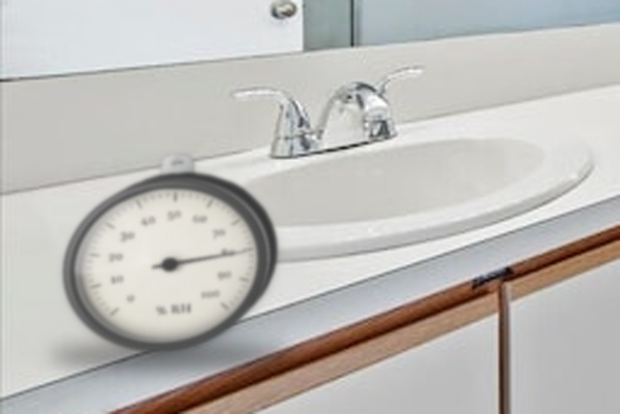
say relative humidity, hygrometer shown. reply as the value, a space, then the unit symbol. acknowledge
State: 80 %
